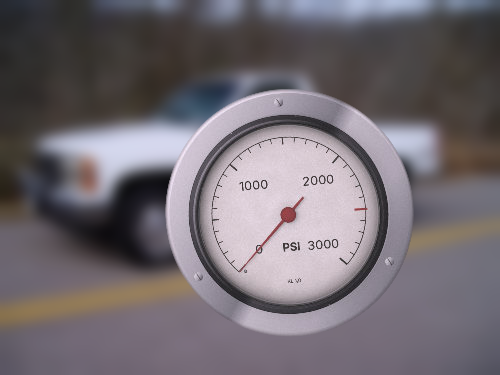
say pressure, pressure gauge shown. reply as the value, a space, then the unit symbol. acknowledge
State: 0 psi
